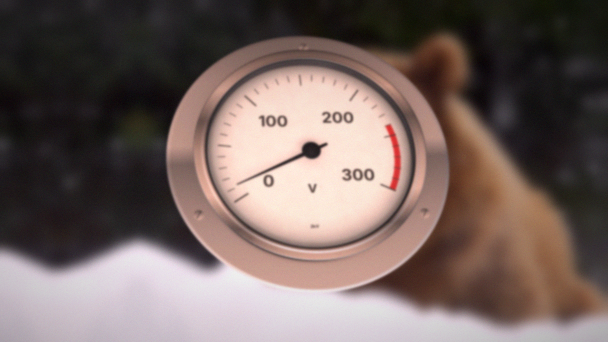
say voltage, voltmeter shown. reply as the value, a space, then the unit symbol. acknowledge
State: 10 V
